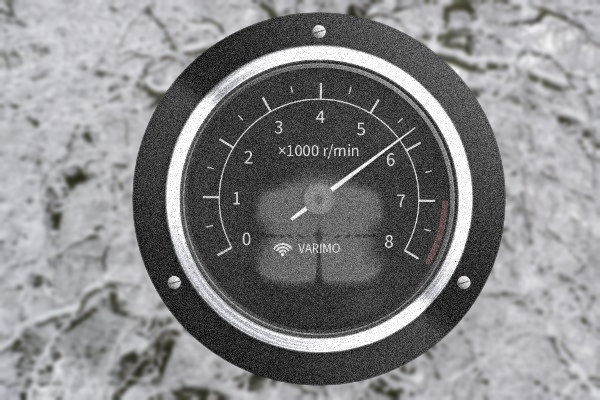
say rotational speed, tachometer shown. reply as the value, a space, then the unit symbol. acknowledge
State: 5750 rpm
